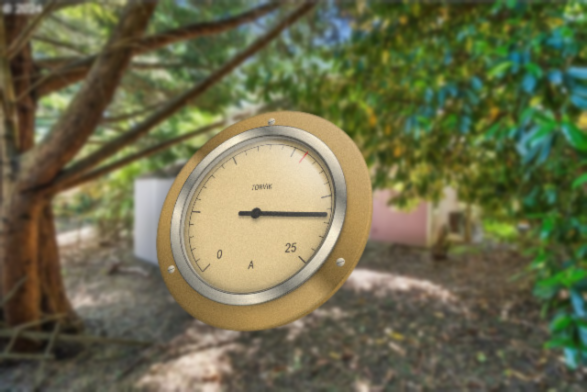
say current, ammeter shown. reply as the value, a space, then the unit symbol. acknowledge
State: 21.5 A
